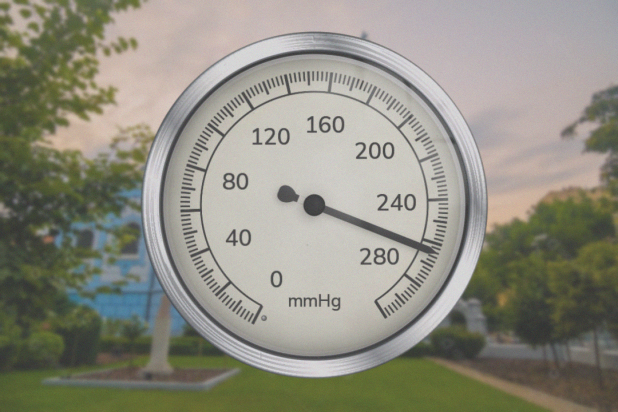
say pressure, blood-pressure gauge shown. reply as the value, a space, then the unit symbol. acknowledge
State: 264 mmHg
